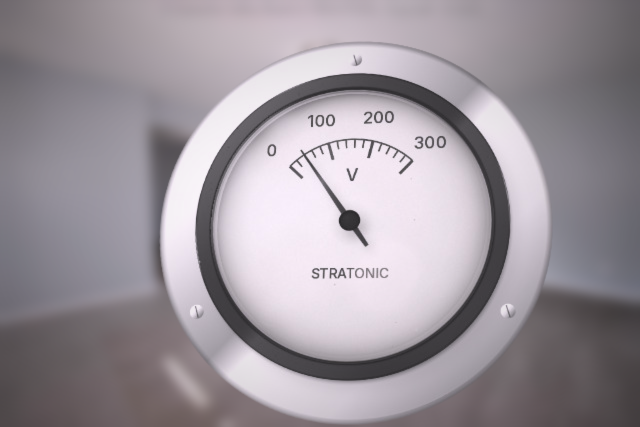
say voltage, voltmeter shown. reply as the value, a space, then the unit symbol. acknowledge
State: 40 V
